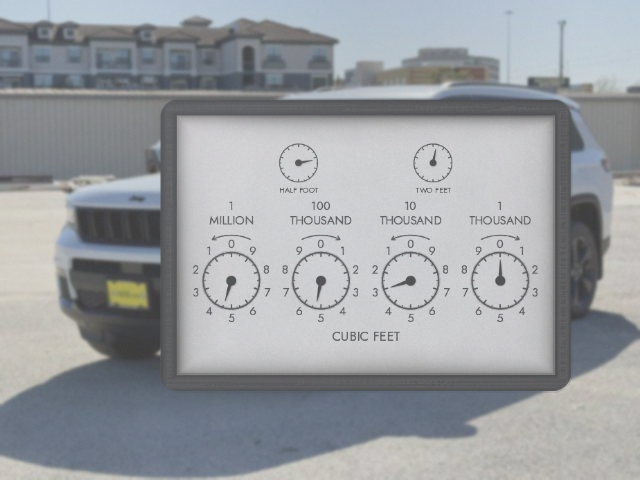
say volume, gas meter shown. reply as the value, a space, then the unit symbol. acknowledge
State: 453000 ft³
